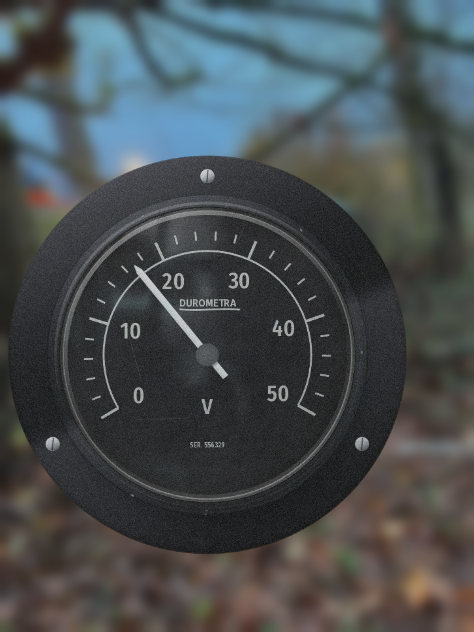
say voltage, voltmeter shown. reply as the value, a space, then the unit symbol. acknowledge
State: 17 V
